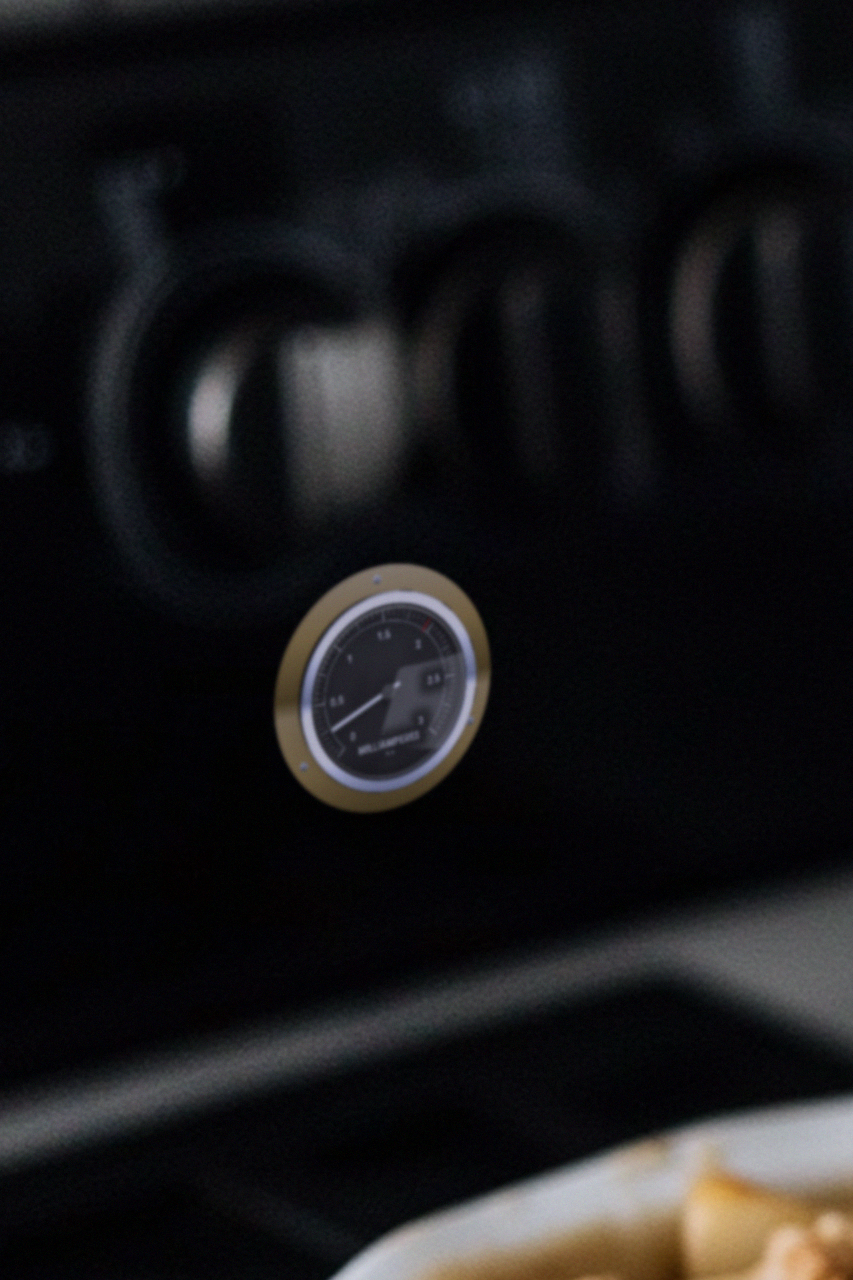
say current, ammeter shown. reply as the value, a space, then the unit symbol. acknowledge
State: 0.25 mA
